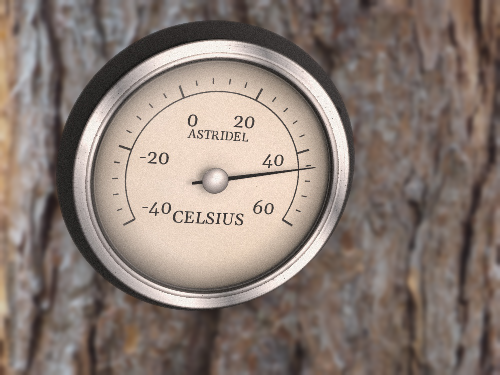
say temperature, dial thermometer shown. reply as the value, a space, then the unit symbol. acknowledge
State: 44 °C
